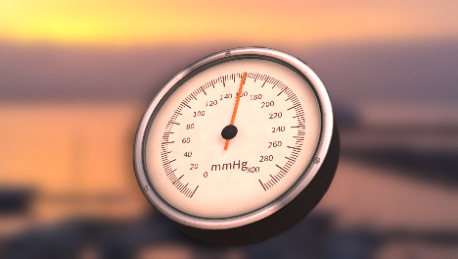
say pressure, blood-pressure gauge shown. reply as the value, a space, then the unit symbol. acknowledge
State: 160 mmHg
